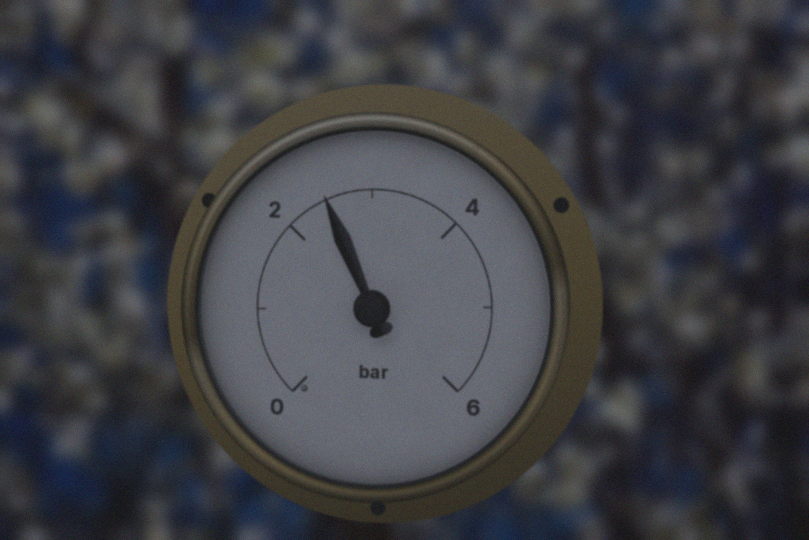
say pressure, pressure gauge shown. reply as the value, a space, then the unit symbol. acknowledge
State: 2.5 bar
